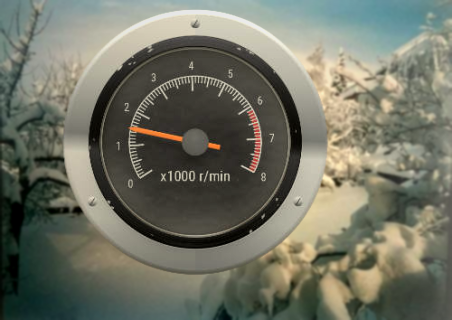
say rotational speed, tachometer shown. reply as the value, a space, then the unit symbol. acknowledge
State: 1500 rpm
